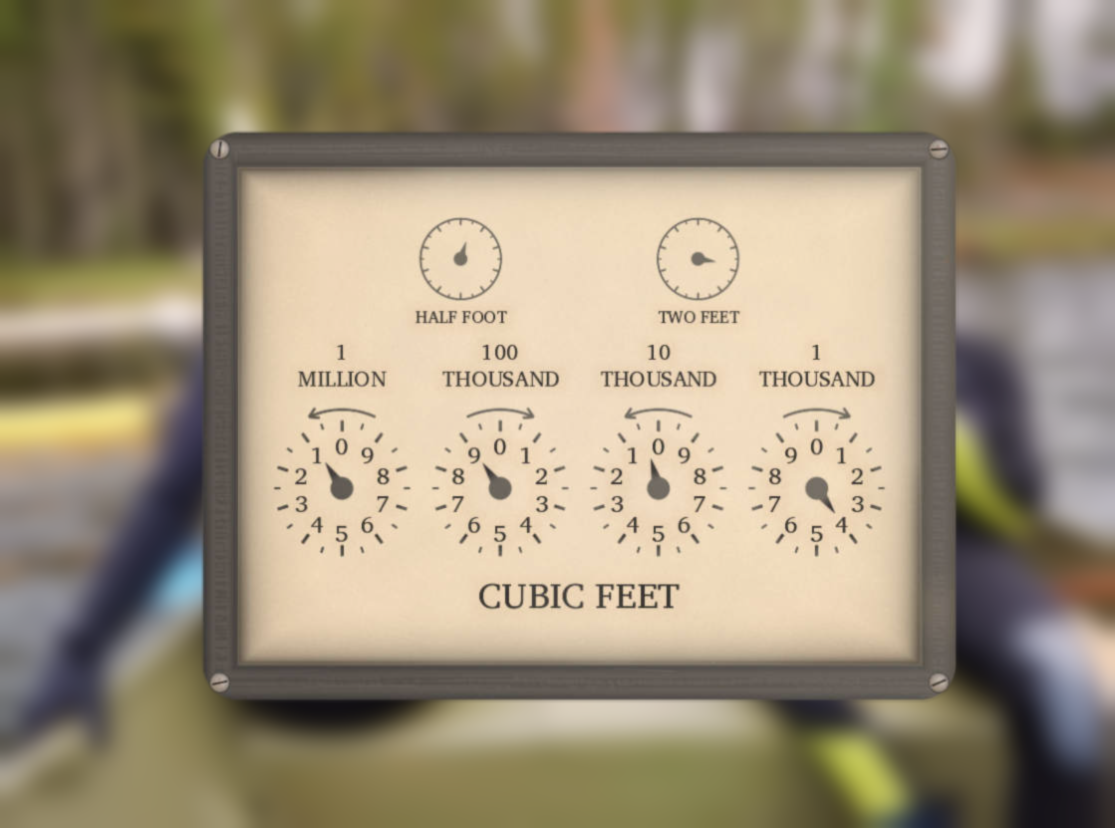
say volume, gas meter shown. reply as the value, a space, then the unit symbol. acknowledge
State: 90400 ft³
